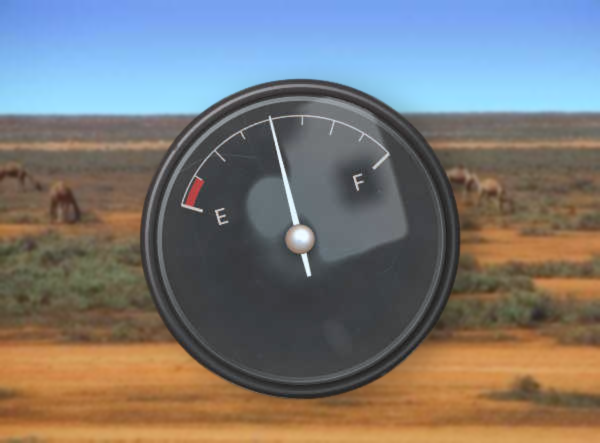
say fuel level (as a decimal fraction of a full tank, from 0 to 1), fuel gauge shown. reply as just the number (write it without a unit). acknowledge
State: 0.5
